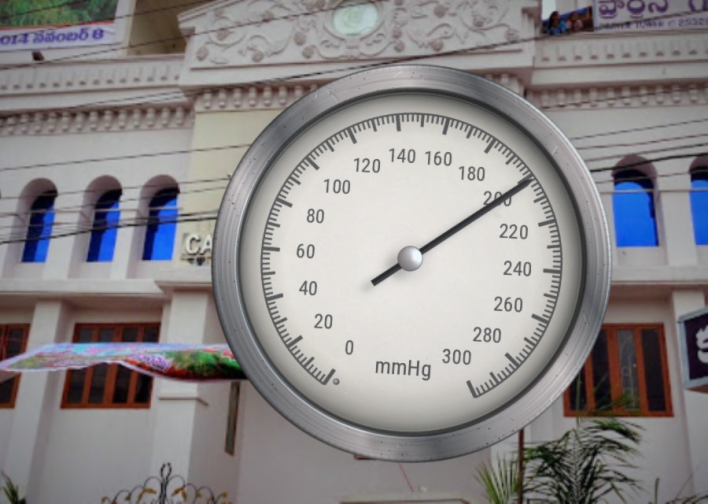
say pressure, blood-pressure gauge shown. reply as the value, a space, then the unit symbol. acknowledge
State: 202 mmHg
